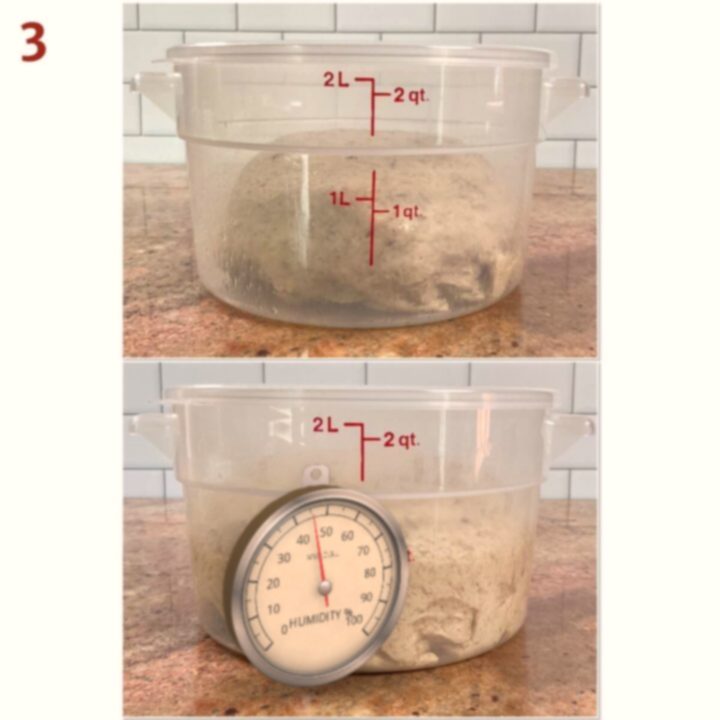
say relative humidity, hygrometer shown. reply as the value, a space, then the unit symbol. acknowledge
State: 45 %
